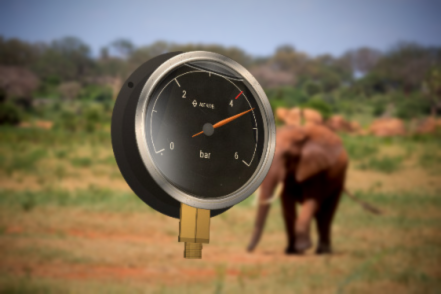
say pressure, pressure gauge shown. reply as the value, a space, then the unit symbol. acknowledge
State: 4.5 bar
